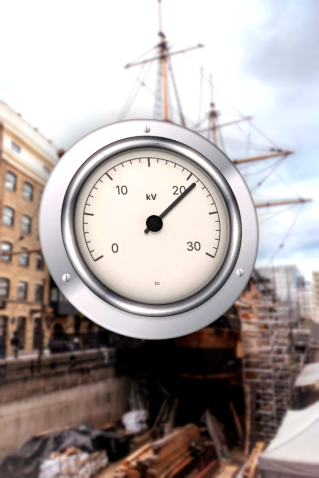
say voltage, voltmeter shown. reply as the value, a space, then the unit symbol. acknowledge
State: 21 kV
